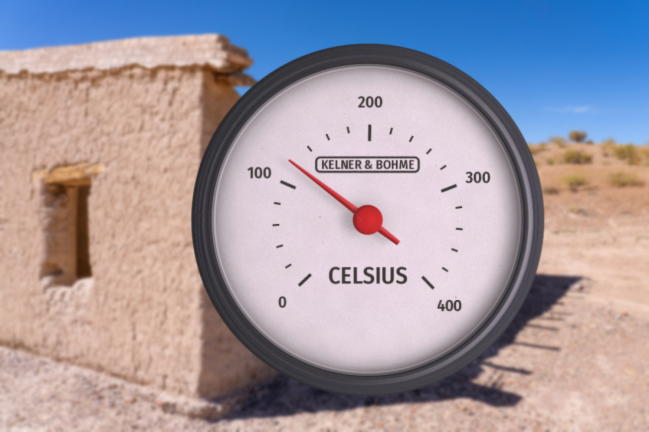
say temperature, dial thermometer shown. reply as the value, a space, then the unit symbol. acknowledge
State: 120 °C
